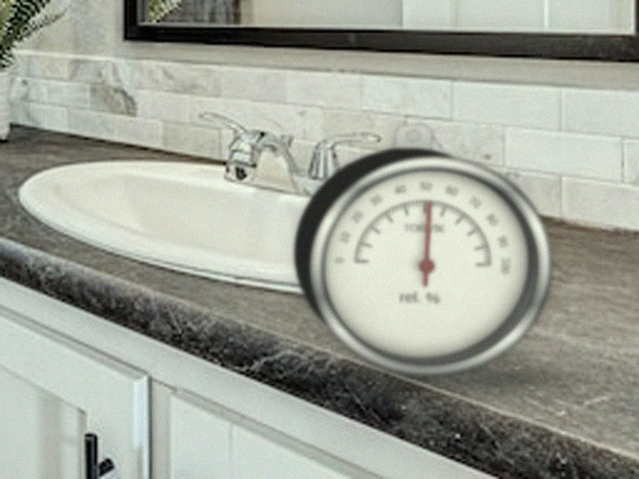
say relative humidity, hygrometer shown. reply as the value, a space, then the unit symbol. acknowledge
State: 50 %
